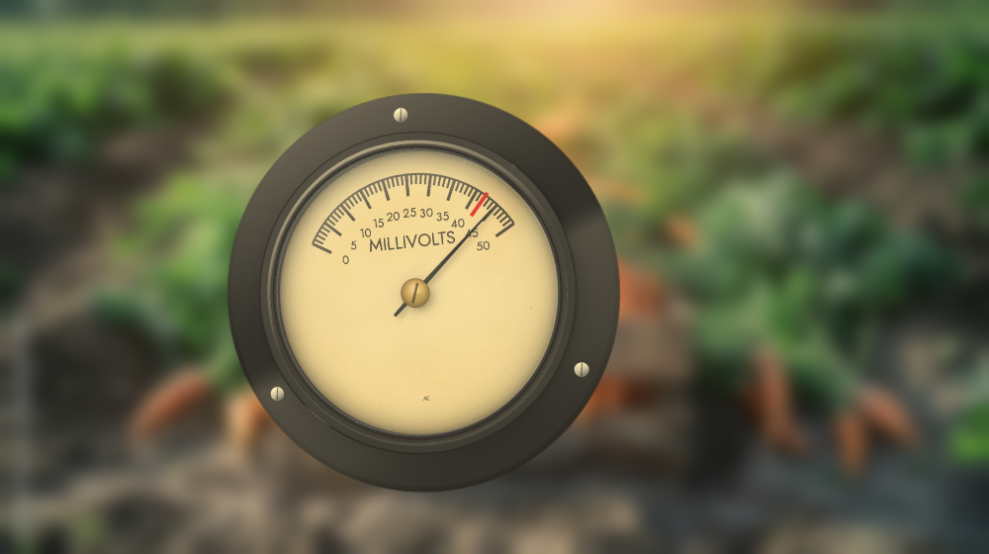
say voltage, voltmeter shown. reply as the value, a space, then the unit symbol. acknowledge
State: 45 mV
